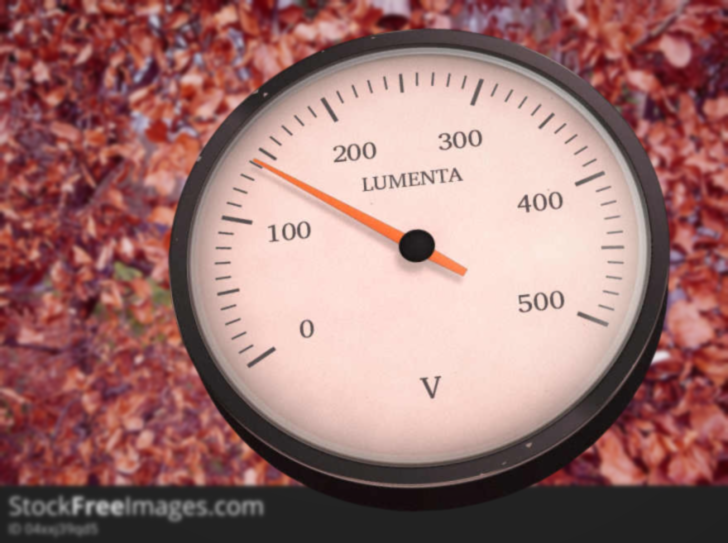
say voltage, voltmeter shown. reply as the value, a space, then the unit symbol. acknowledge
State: 140 V
